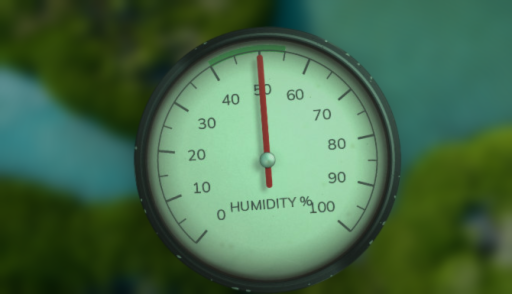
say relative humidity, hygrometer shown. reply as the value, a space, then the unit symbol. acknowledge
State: 50 %
